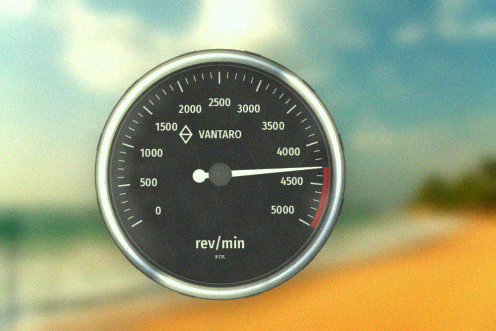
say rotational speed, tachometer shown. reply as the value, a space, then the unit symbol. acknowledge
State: 4300 rpm
